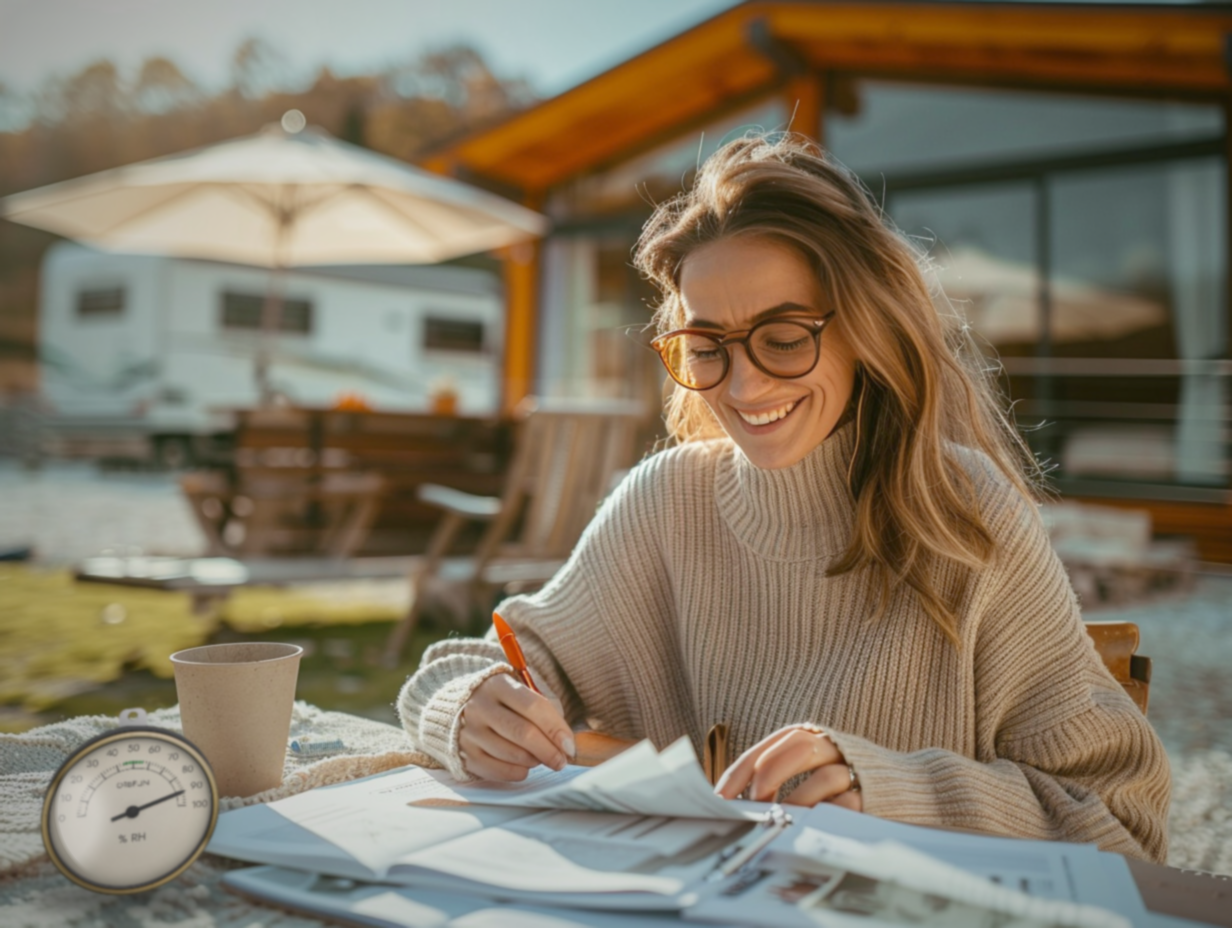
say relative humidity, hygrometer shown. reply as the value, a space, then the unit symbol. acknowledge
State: 90 %
